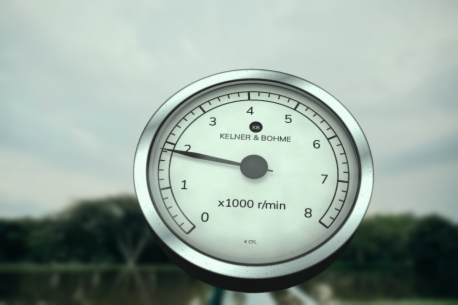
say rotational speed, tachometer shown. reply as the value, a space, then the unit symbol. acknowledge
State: 1800 rpm
